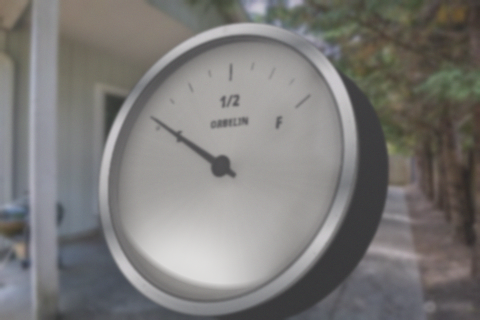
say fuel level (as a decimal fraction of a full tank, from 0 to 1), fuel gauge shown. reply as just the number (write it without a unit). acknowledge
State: 0
